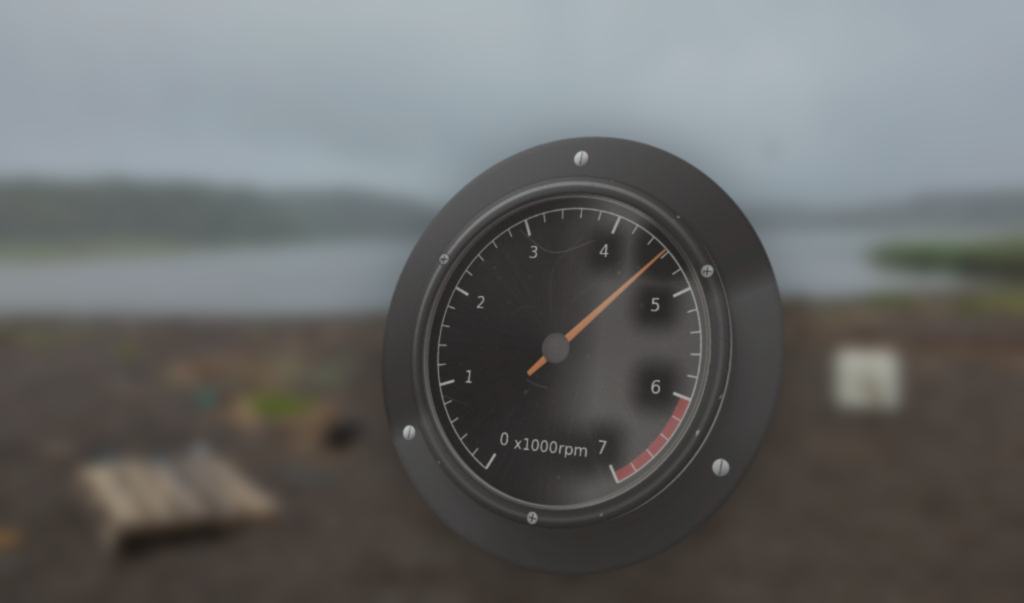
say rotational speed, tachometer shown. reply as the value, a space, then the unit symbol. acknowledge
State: 4600 rpm
